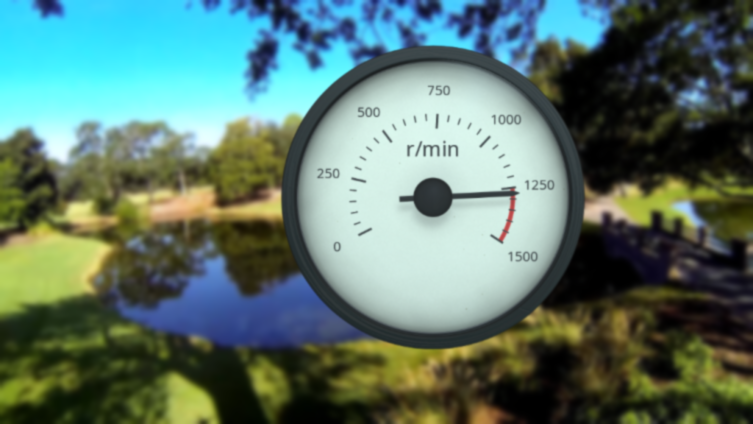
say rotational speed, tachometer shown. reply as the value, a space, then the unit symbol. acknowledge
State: 1275 rpm
